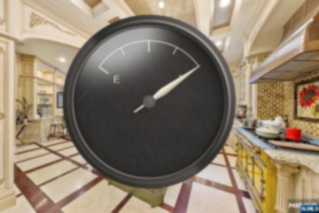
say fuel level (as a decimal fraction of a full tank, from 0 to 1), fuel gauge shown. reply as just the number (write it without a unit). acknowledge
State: 1
